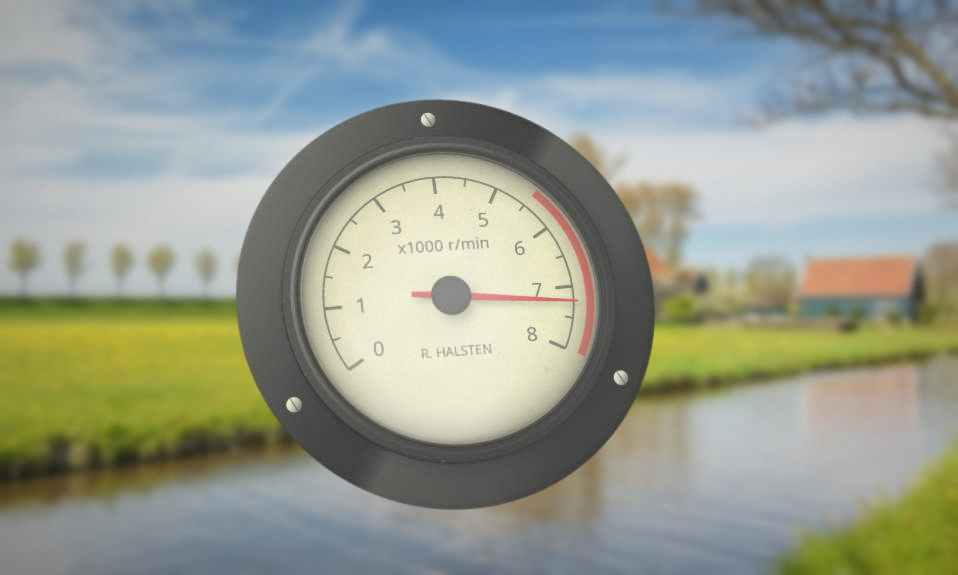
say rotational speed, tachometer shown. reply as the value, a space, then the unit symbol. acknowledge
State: 7250 rpm
